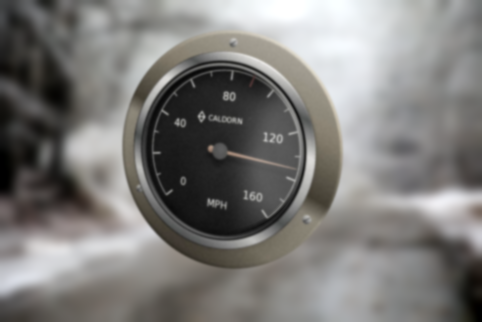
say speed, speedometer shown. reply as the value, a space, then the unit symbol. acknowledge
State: 135 mph
